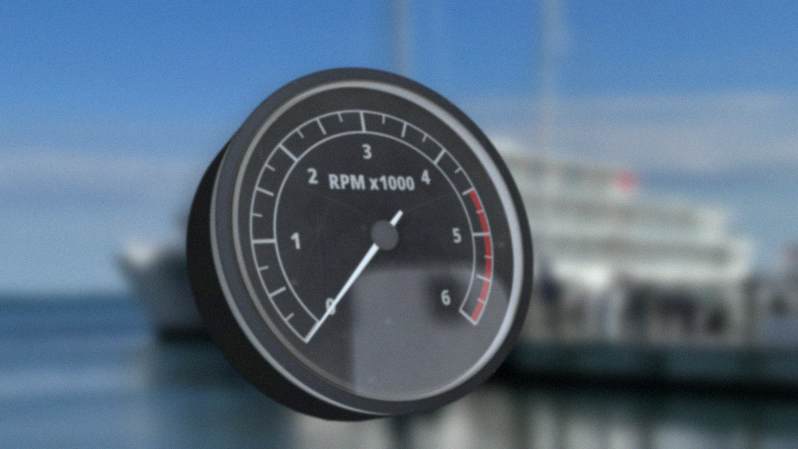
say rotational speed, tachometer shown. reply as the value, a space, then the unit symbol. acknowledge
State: 0 rpm
